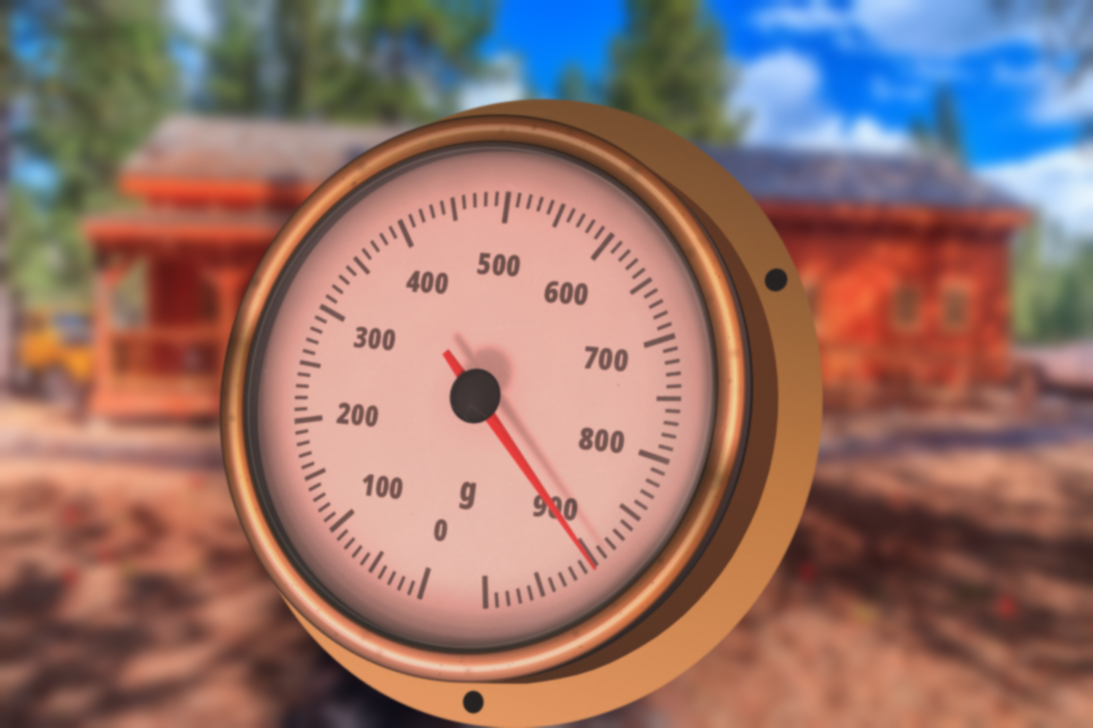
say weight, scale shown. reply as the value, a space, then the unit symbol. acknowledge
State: 900 g
